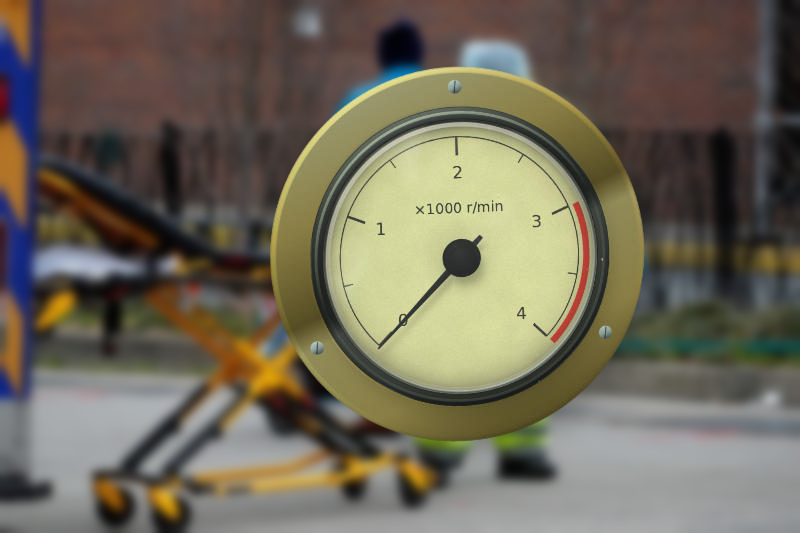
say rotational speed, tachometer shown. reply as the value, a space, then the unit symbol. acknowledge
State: 0 rpm
